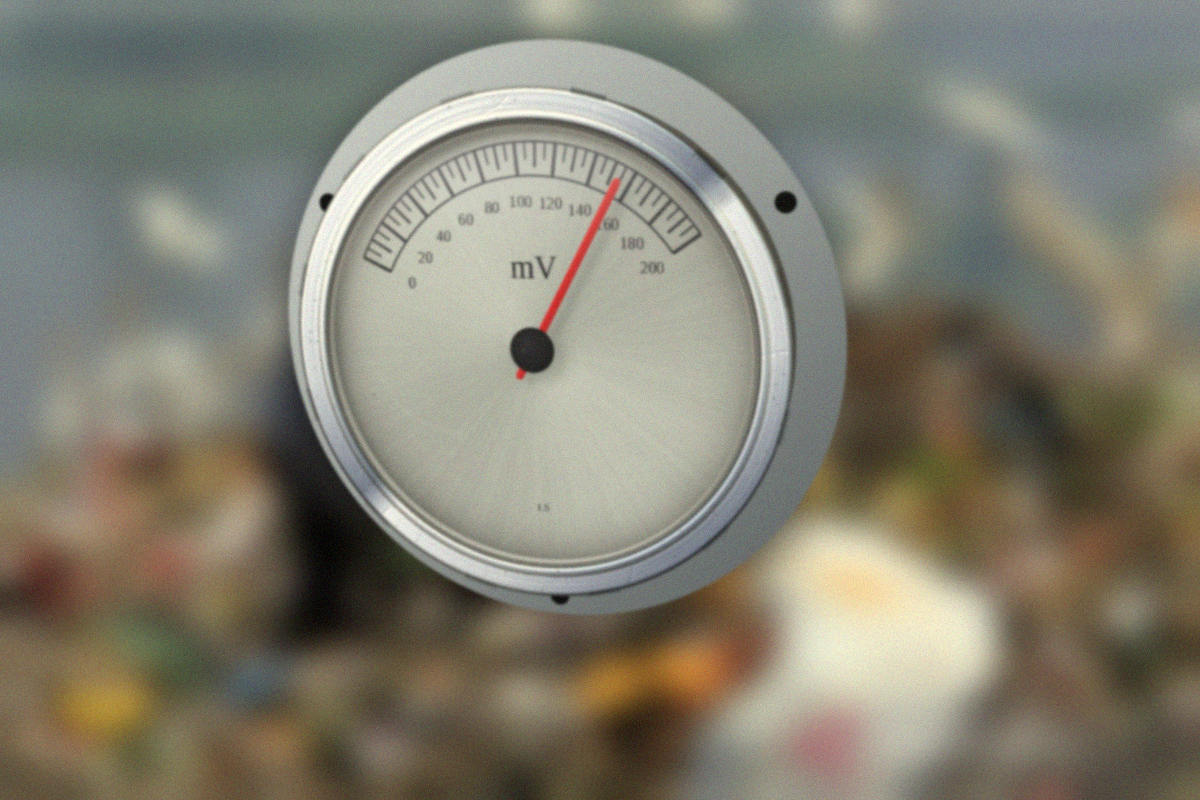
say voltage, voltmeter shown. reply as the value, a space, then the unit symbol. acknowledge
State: 155 mV
